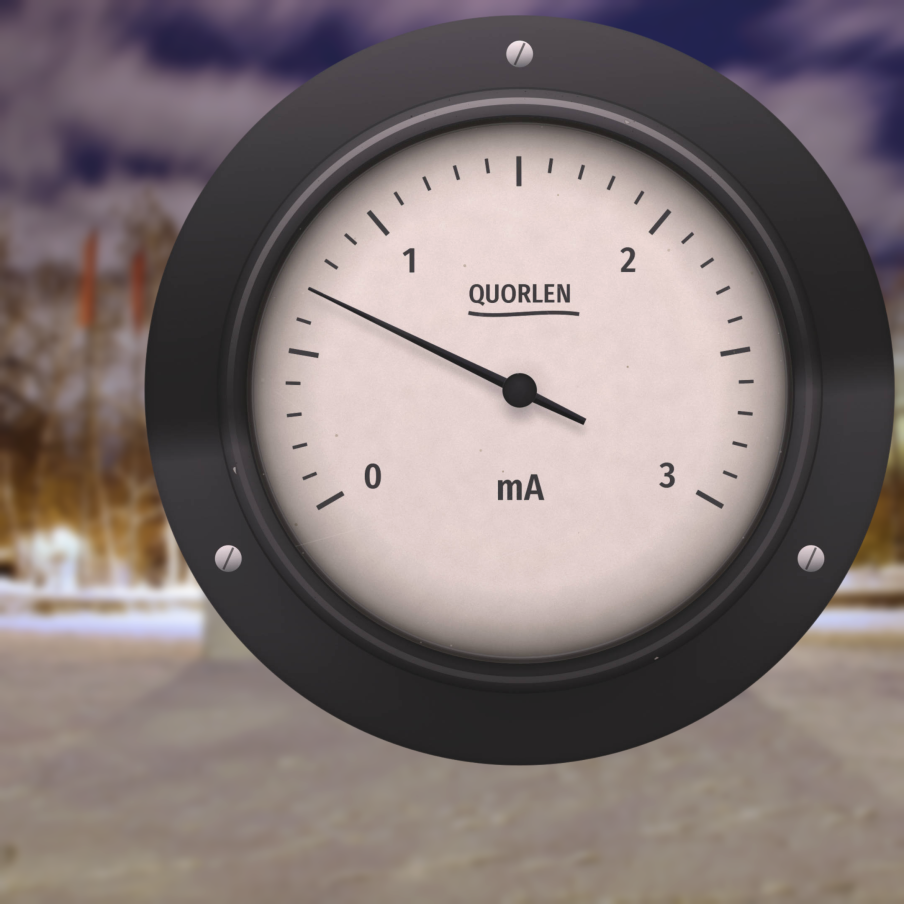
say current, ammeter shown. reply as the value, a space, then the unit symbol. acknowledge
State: 0.7 mA
